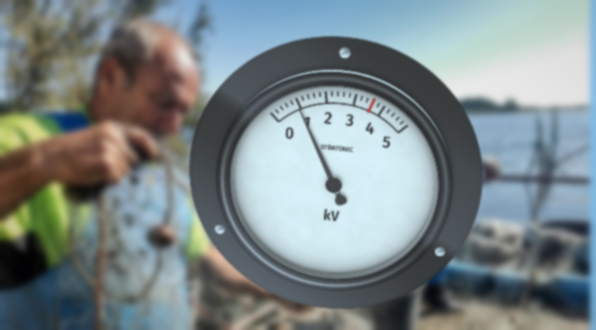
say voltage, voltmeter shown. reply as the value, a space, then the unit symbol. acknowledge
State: 1 kV
